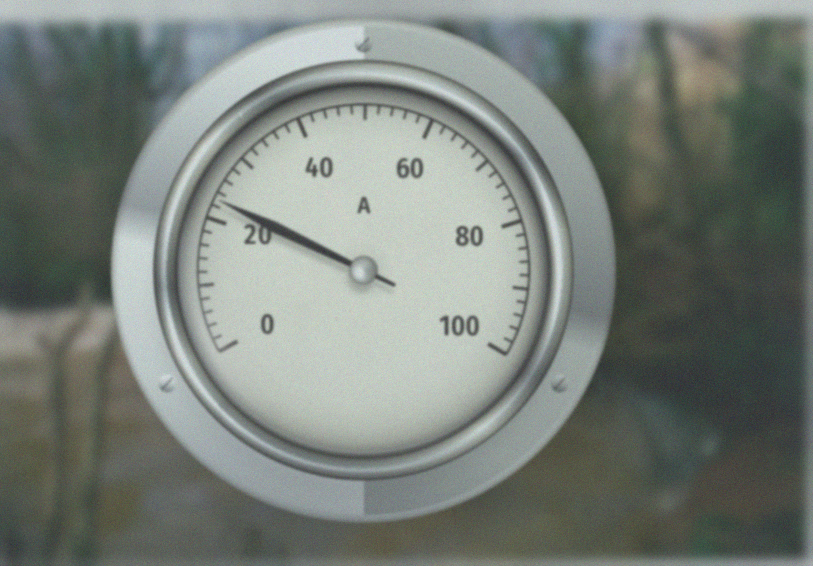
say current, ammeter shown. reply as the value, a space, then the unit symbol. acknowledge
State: 23 A
